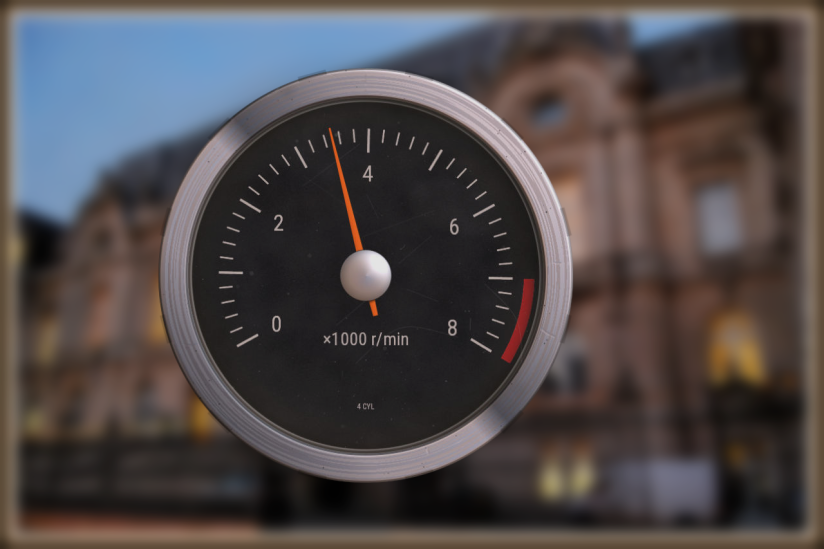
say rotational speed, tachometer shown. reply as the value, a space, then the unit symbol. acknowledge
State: 3500 rpm
